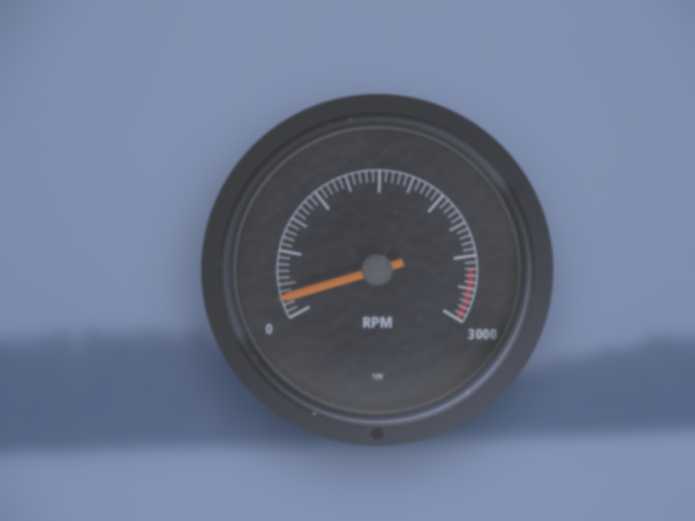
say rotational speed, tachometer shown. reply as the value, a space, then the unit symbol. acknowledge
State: 150 rpm
